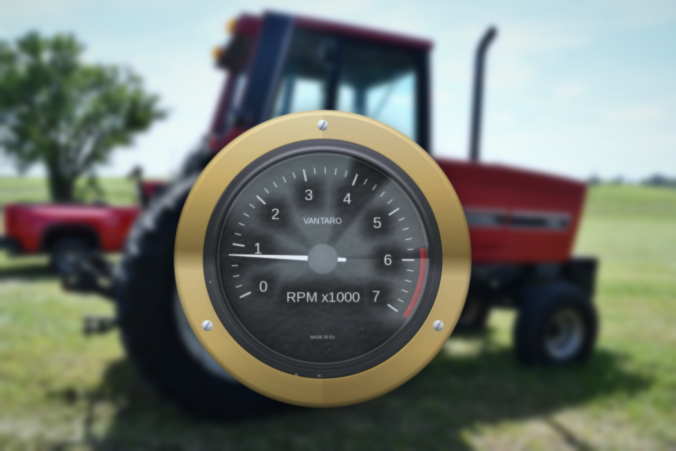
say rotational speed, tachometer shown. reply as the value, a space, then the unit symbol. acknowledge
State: 800 rpm
